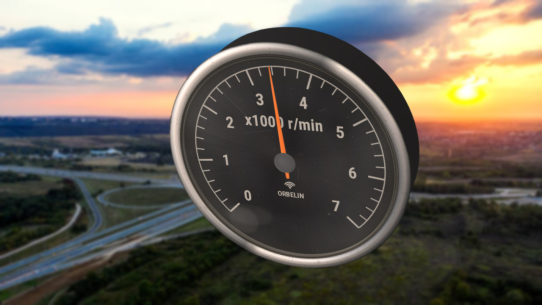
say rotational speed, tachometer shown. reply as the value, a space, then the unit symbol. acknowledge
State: 3400 rpm
